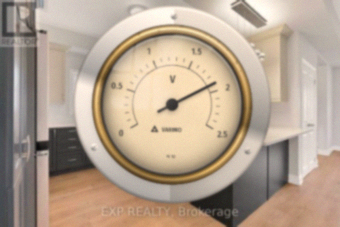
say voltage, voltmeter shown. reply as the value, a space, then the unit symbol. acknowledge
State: 1.9 V
